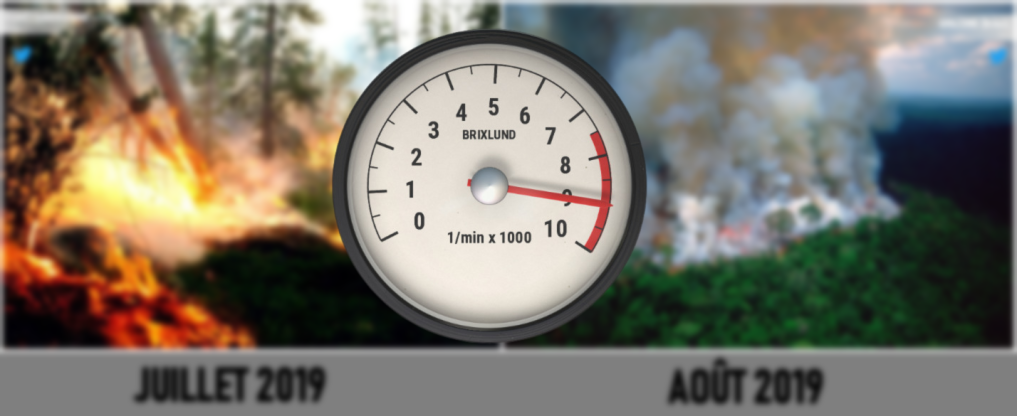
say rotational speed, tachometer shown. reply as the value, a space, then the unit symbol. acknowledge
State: 9000 rpm
